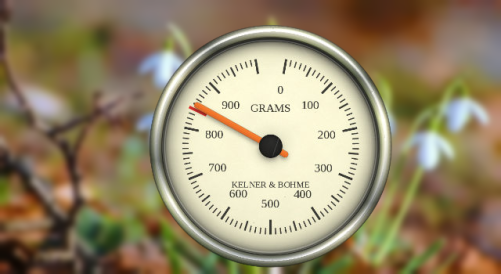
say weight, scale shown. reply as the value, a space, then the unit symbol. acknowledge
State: 850 g
